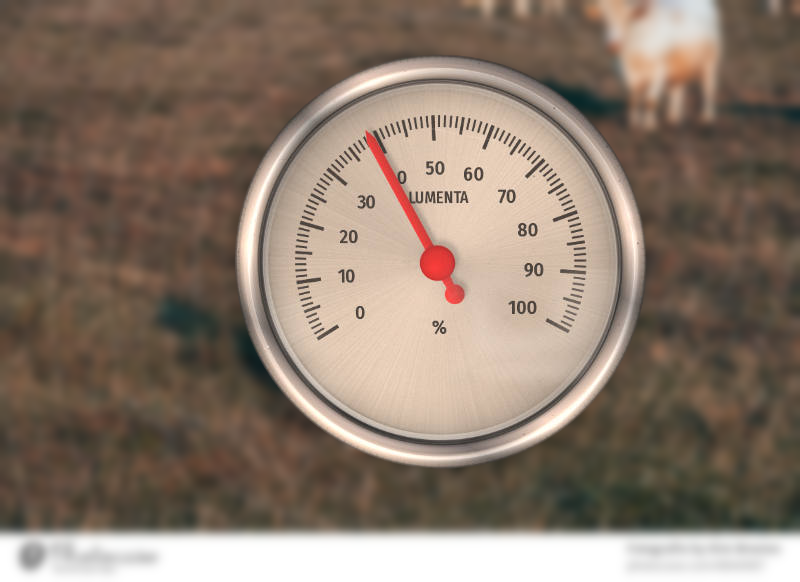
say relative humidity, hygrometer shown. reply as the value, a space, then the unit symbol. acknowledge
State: 39 %
